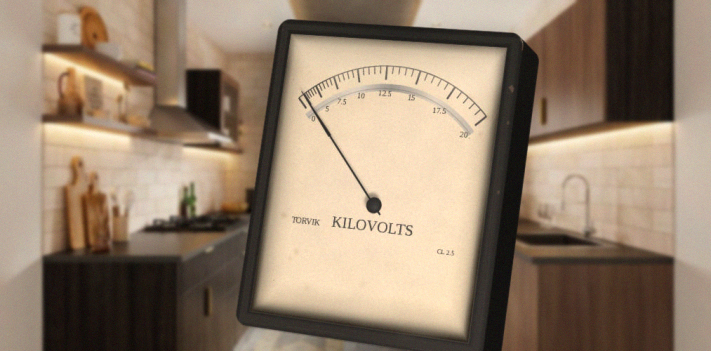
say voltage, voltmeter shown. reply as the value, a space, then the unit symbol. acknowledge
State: 2.5 kV
